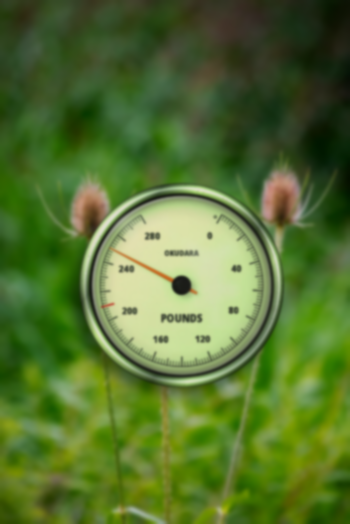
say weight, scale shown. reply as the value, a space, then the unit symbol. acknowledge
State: 250 lb
